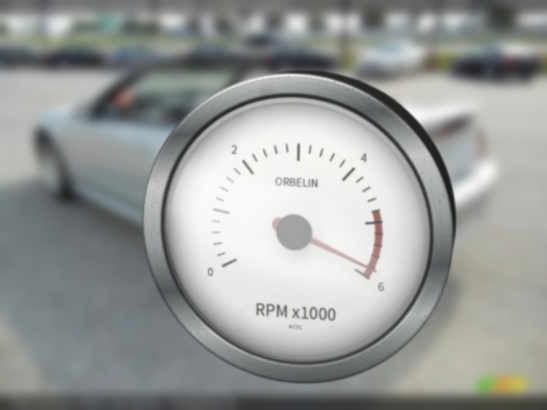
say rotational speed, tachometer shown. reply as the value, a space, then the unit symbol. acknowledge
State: 5800 rpm
